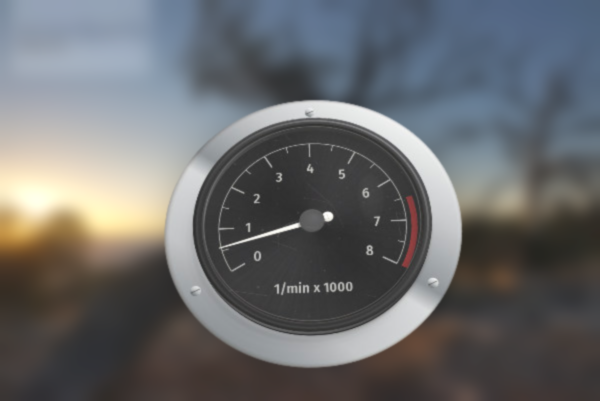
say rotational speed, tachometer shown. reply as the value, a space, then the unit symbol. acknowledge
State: 500 rpm
